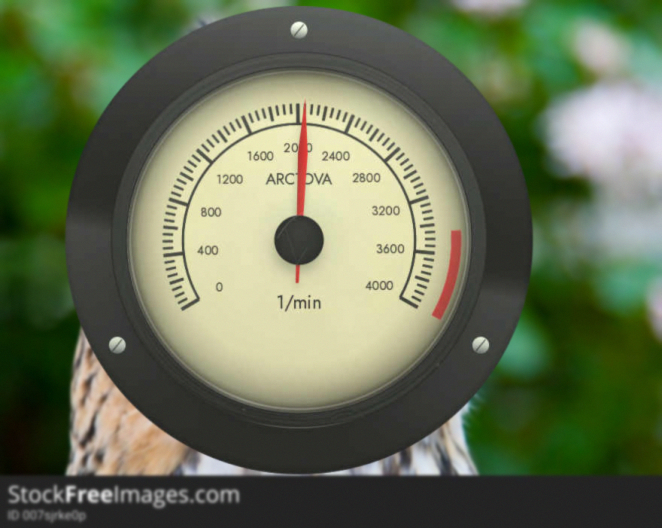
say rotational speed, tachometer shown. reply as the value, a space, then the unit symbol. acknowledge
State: 2050 rpm
